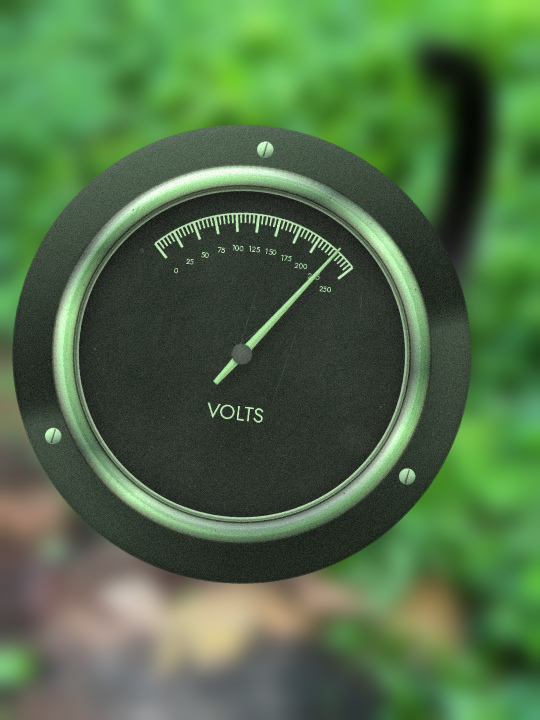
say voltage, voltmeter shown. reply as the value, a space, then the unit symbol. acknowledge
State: 225 V
